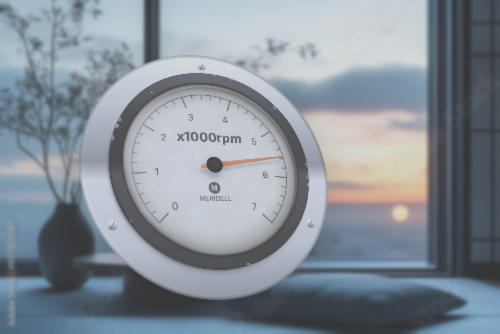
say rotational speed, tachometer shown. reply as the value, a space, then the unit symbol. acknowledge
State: 5600 rpm
